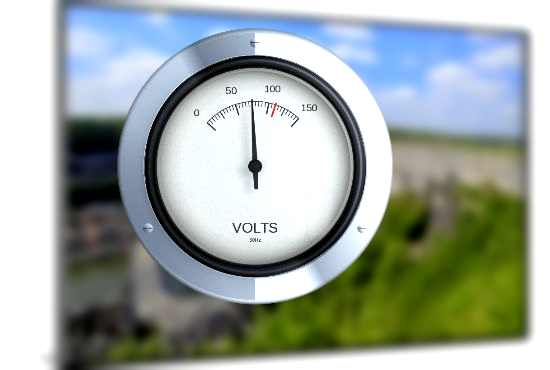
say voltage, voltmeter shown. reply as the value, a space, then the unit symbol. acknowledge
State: 75 V
